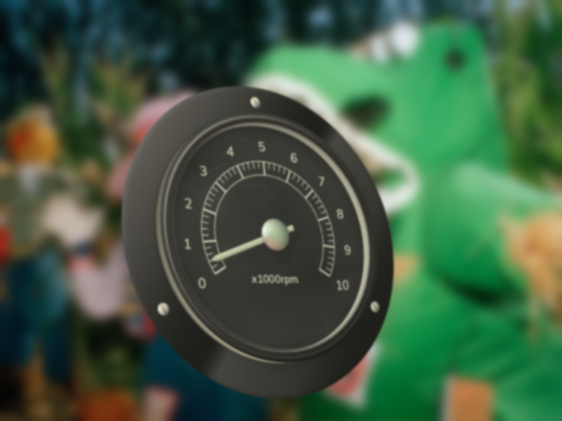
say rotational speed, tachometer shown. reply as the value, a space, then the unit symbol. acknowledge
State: 400 rpm
